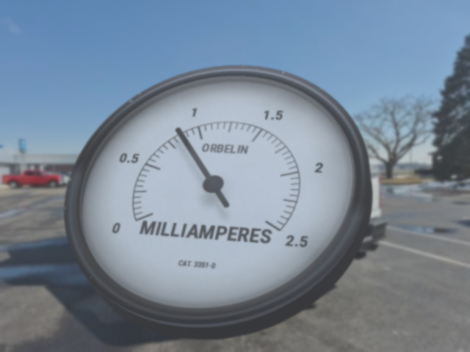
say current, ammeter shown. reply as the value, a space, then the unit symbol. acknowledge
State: 0.85 mA
